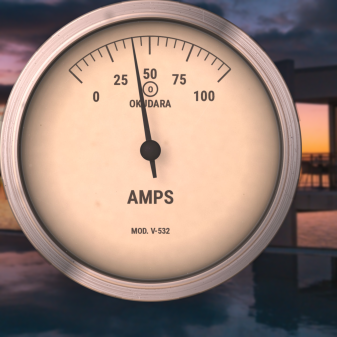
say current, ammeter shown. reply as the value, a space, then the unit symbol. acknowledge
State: 40 A
